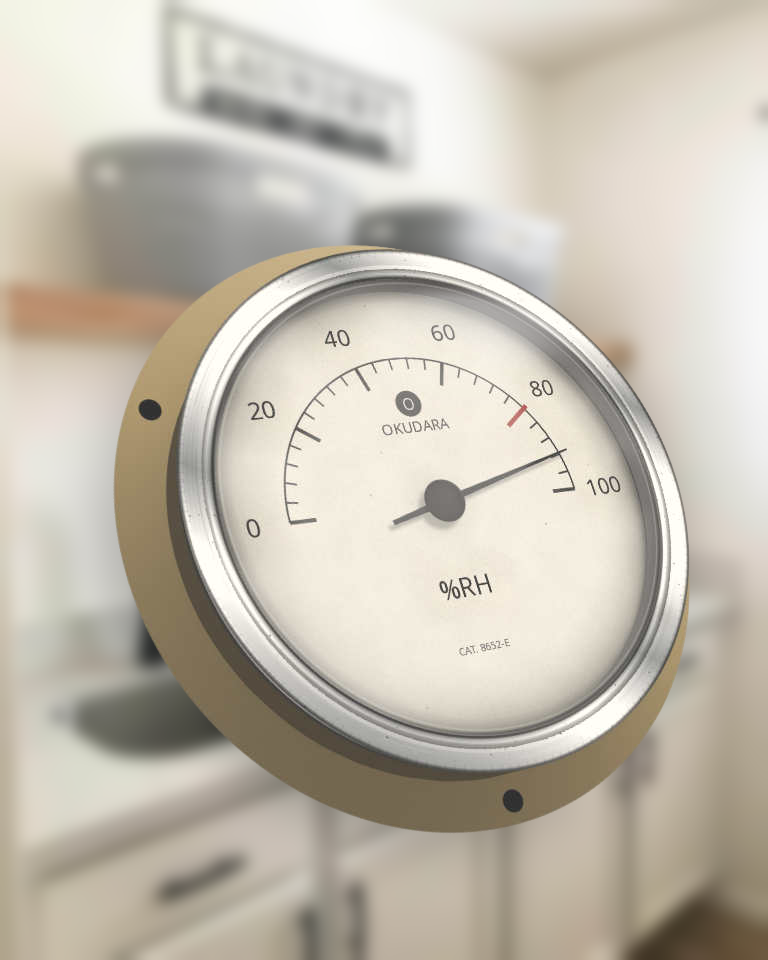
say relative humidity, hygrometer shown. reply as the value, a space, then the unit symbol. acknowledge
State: 92 %
